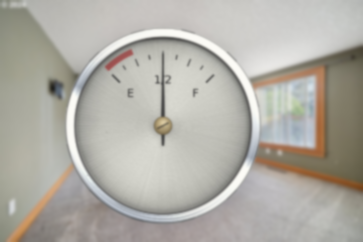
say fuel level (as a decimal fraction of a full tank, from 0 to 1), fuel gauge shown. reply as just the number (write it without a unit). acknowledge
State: 0.5
